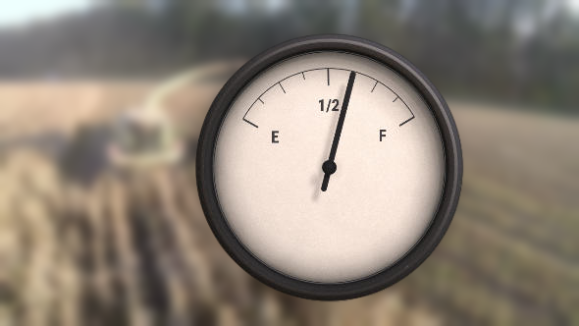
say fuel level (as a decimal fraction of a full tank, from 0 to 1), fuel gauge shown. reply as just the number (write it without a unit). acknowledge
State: 0.625
